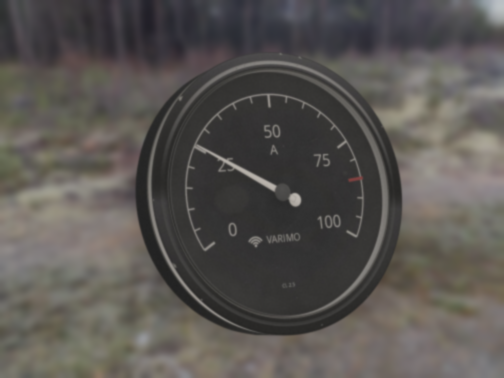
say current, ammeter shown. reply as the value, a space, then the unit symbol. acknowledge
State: 25 A
